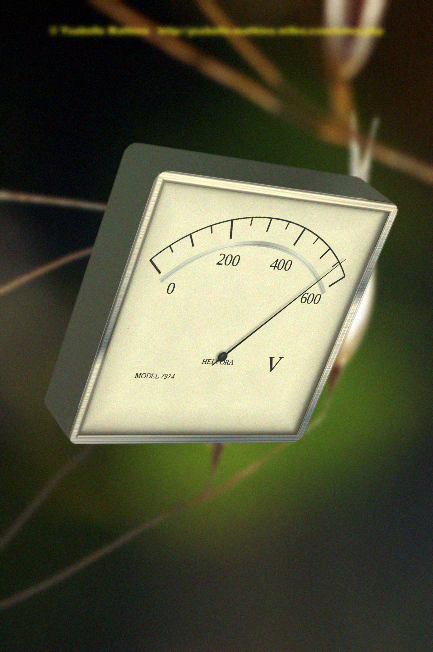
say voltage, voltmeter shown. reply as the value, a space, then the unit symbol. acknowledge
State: 550 V
